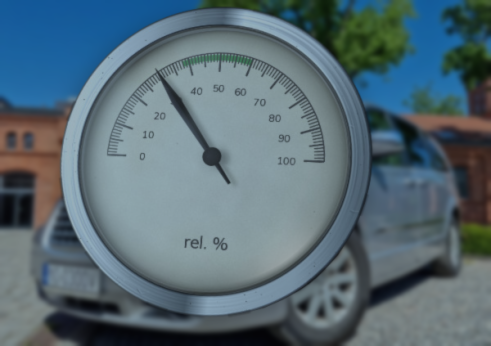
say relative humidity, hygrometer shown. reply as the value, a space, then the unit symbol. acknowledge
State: 30 %
